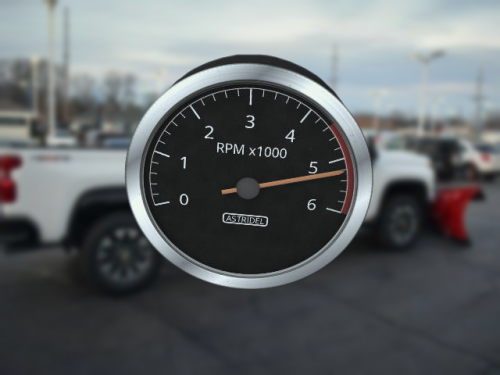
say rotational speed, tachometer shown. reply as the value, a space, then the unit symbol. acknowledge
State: 5200 rpm
